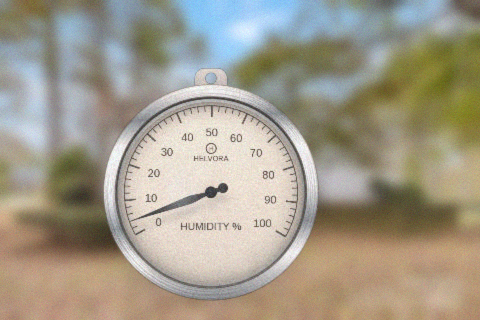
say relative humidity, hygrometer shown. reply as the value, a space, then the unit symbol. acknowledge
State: 4 %
